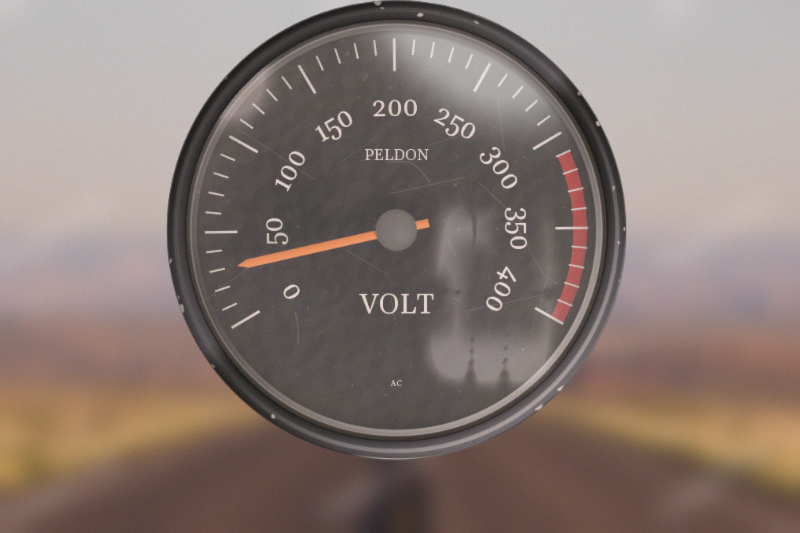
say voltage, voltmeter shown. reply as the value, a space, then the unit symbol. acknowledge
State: 30 V
